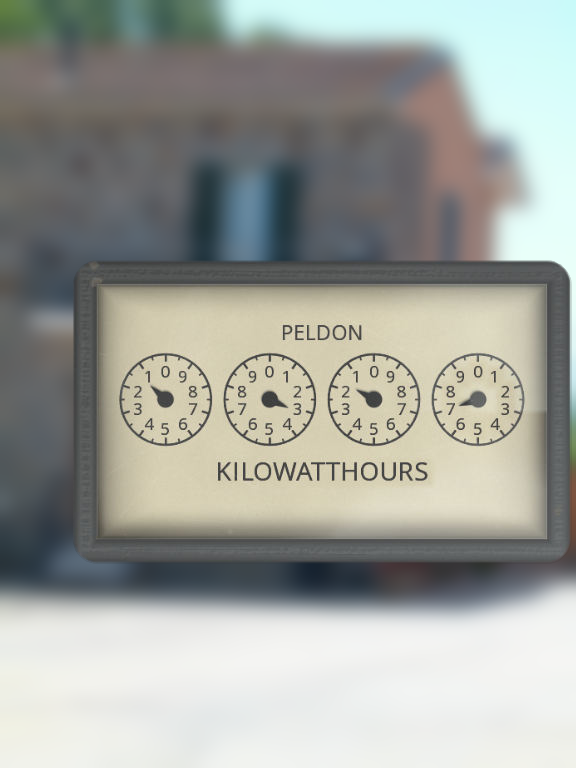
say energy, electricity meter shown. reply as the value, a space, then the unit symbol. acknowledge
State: 1317 kWh
